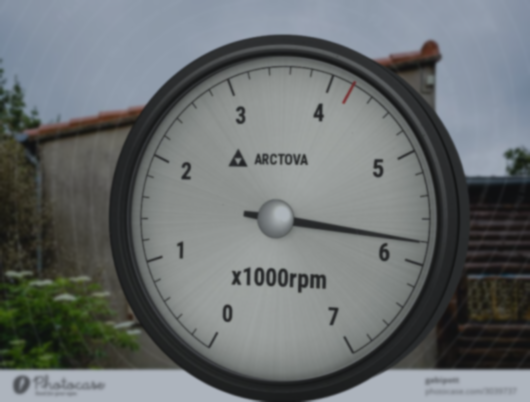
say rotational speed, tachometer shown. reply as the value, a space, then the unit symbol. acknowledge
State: 5800 rpm
